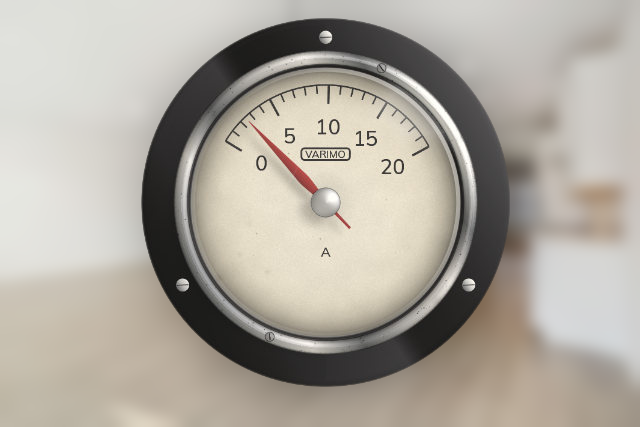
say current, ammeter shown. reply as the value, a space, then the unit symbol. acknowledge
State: 2.5 A
